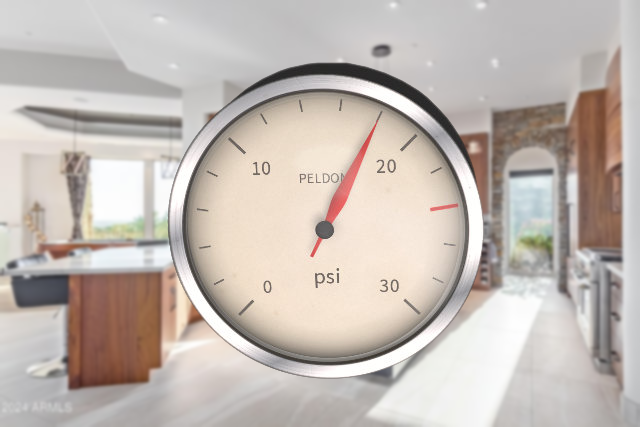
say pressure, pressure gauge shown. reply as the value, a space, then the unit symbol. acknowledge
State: 18 psi
